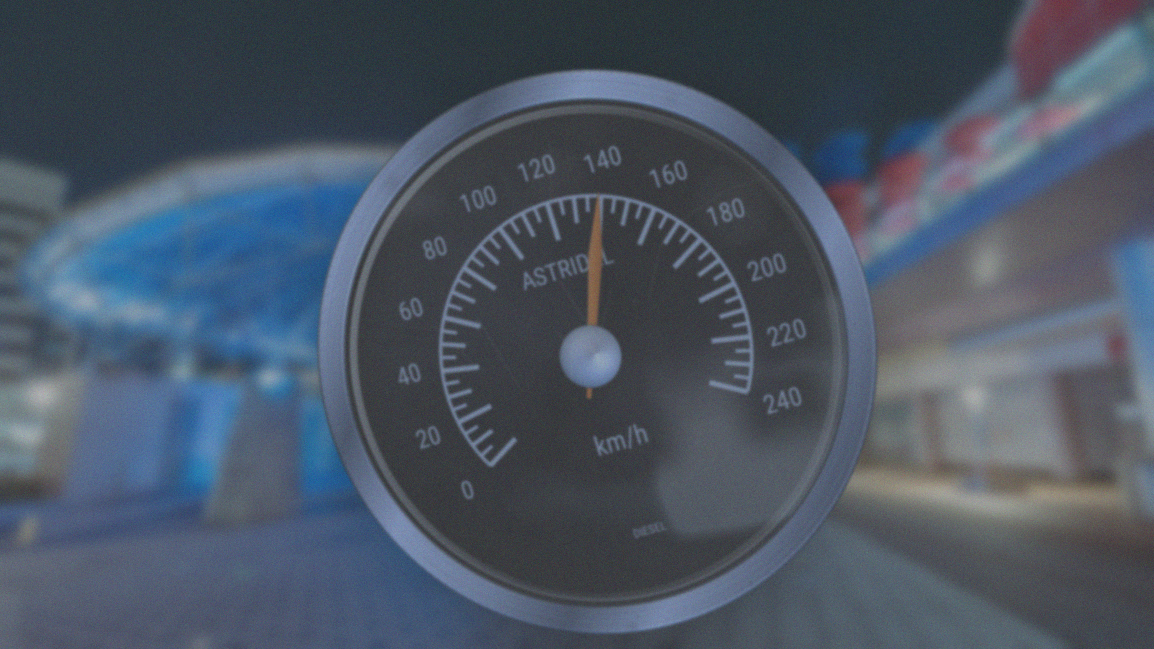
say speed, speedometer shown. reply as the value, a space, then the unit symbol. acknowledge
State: 140 km/h
